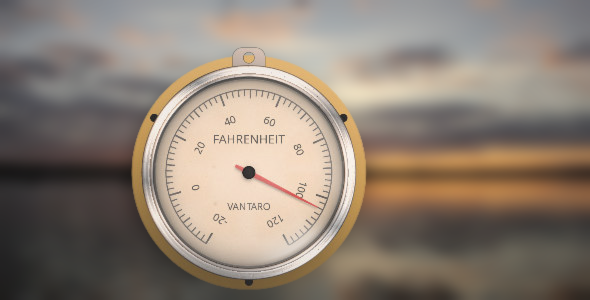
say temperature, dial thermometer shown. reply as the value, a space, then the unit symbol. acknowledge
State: 104 °F
